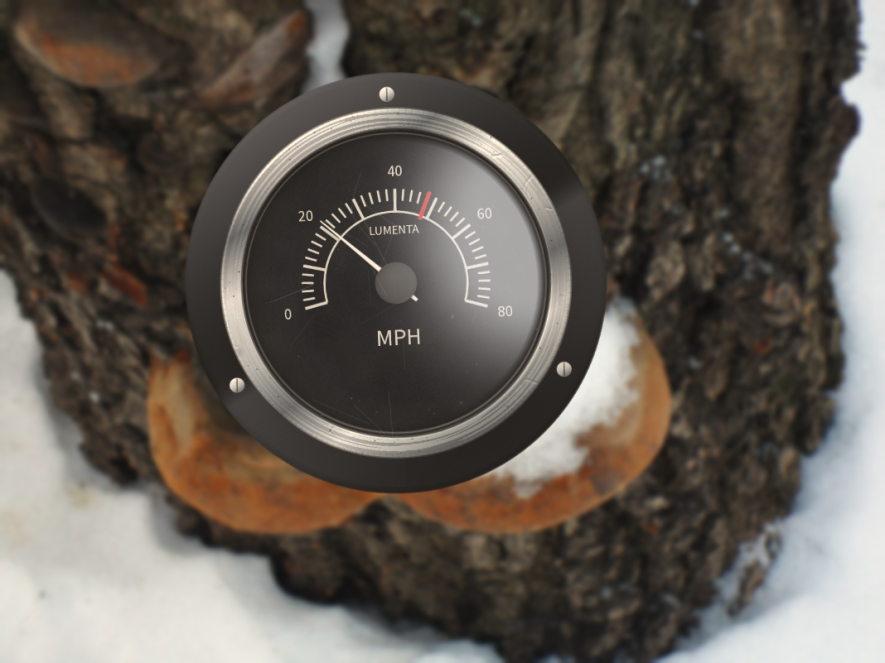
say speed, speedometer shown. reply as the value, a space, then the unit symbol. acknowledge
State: 21 mph
